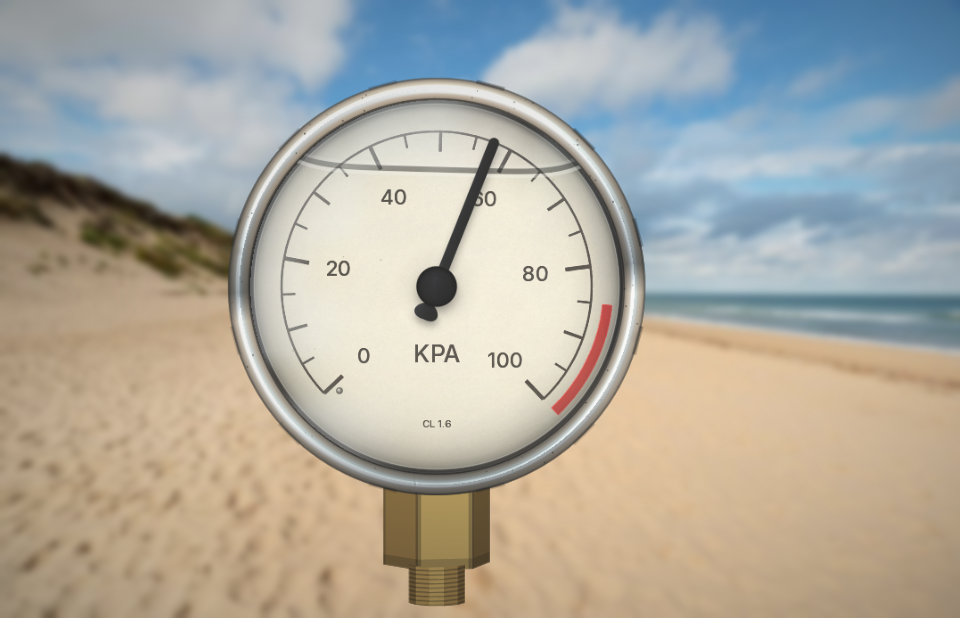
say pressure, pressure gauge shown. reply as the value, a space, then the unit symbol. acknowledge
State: 57.5 kPa
